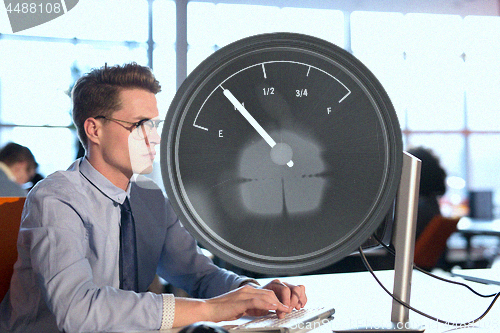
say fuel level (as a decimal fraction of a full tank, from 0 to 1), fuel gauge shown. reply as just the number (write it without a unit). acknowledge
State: 0.25
